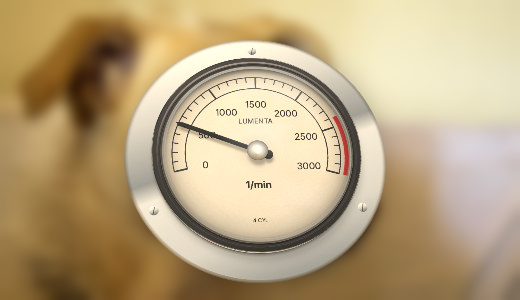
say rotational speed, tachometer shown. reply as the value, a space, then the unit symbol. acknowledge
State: 500 rpm
